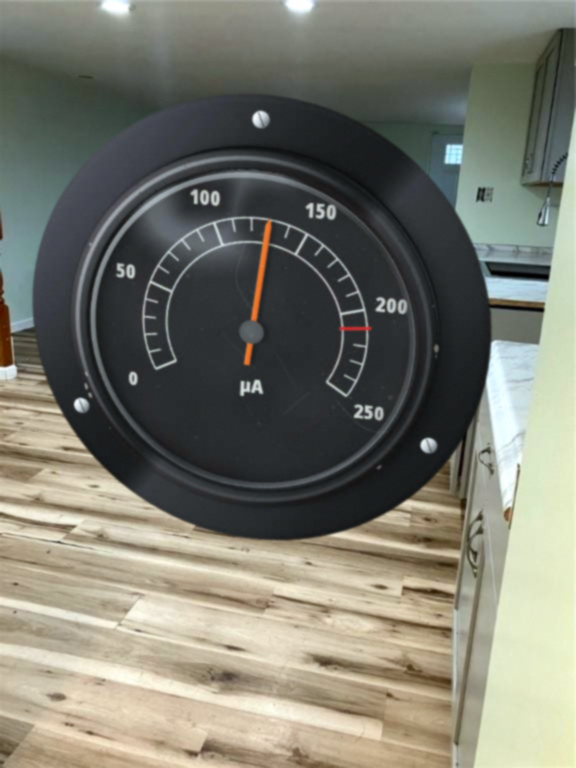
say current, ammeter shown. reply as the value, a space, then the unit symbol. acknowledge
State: 130 µA
